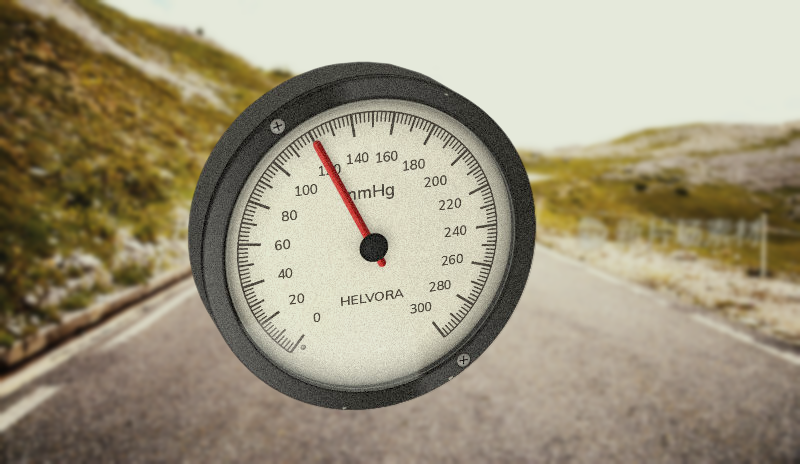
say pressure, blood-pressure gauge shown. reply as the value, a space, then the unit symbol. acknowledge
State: 120 mmHg
